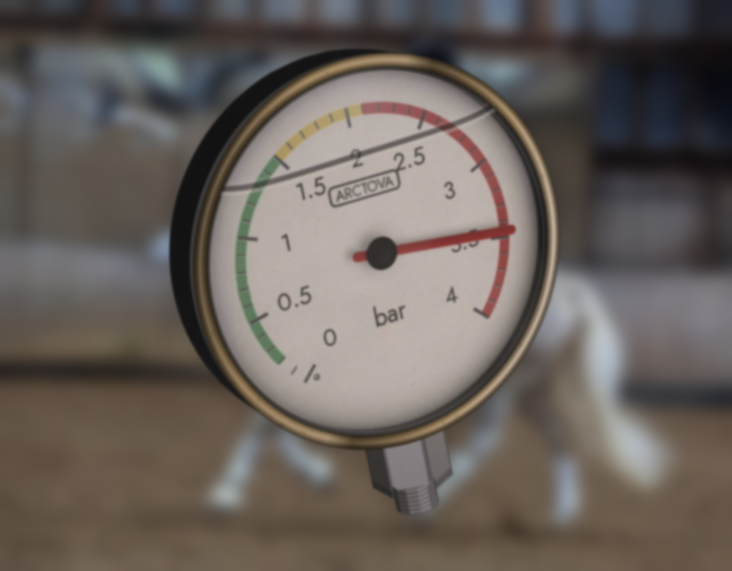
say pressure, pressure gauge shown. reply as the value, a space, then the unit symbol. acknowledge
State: 3.45 bar
